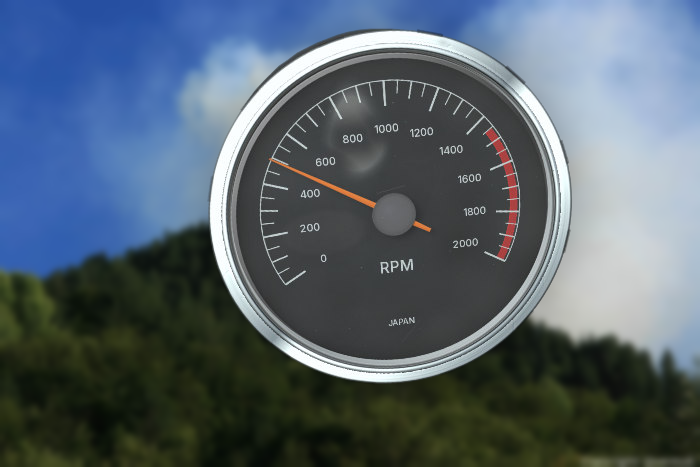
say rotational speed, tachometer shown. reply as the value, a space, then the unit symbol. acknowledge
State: 500 rpm
